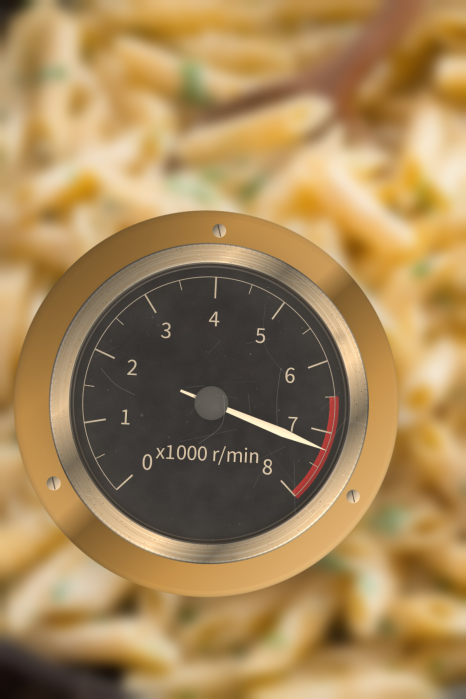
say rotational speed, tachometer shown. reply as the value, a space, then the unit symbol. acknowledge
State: 7250 rpm
